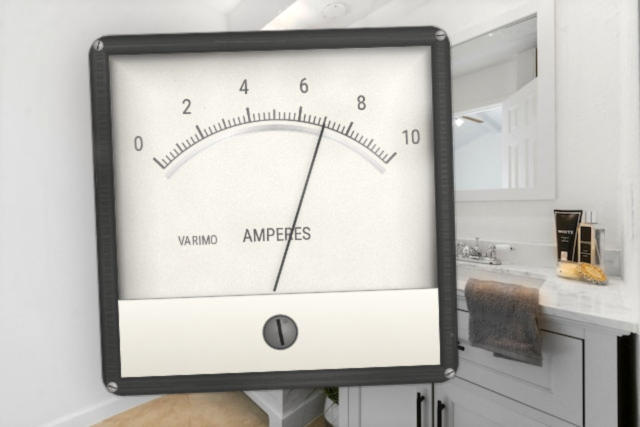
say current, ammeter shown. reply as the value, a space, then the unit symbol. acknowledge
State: 7 A
